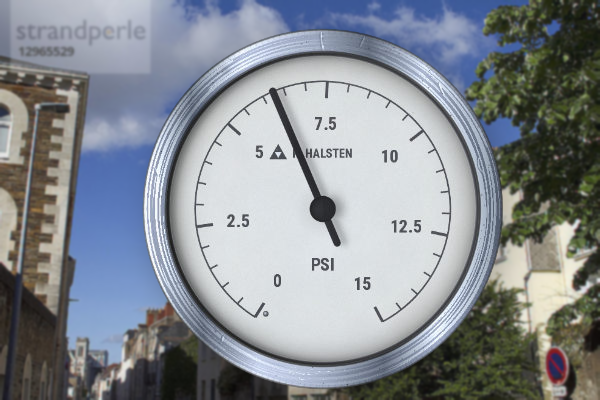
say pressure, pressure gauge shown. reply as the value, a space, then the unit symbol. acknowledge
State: 6.25 psi
